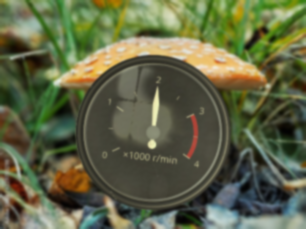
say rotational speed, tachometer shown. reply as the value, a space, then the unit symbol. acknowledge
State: 2000 rpm
